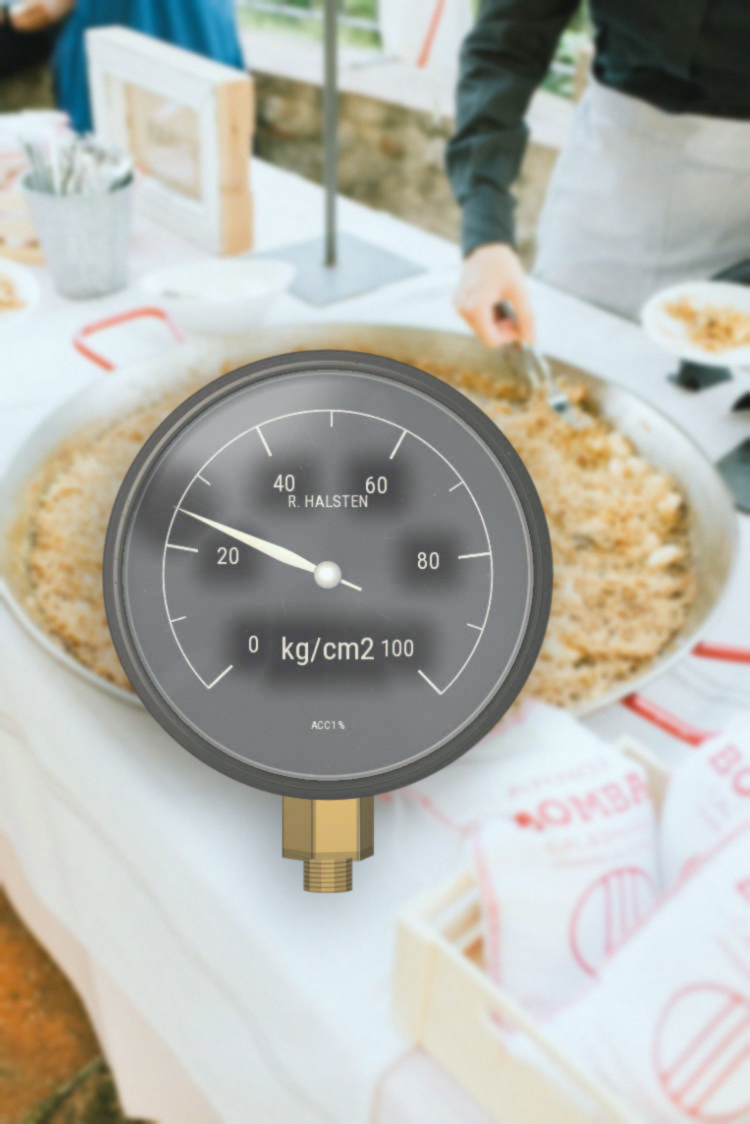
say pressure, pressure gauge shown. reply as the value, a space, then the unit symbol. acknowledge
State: 25 kg/cm²
